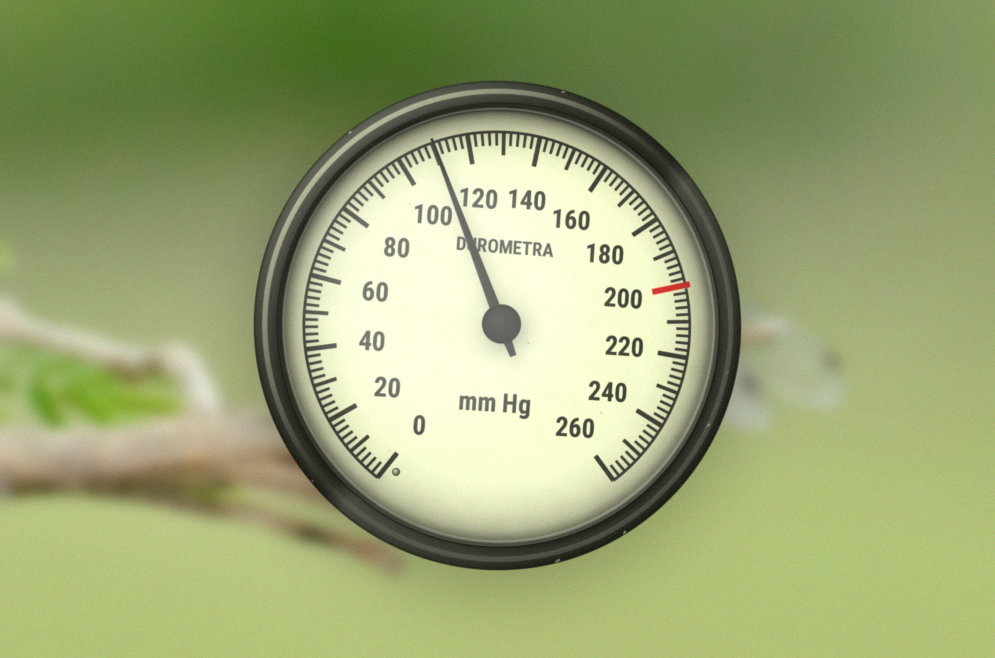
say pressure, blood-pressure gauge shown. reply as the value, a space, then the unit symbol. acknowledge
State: 110 mmHg
